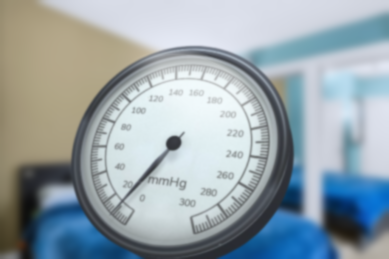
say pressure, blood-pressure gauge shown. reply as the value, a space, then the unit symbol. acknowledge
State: 10 mmHg
